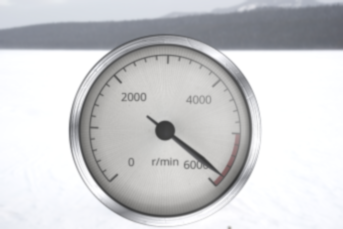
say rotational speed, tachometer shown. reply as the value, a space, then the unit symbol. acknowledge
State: 5800 rpm
